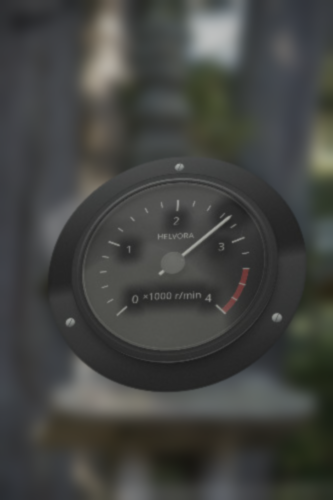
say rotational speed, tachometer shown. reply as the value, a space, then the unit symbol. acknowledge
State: 2700 rpm
